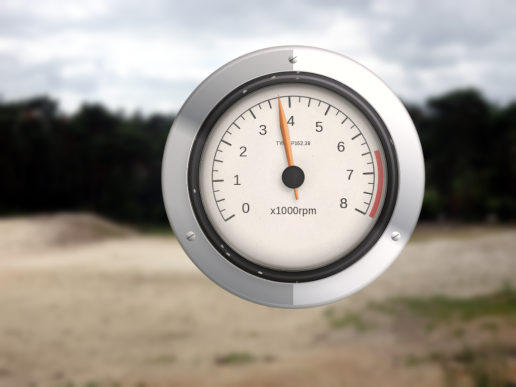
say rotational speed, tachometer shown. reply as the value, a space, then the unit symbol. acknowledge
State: 3750 rpm
